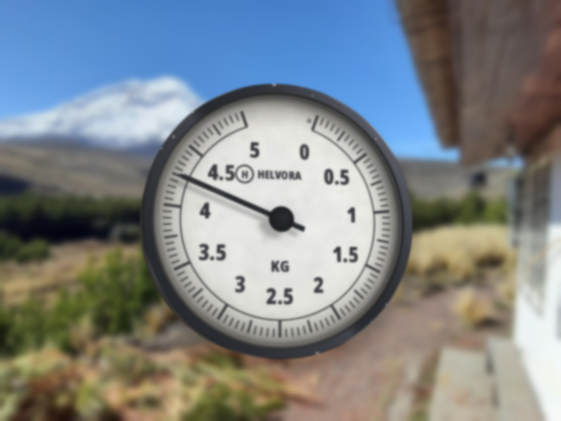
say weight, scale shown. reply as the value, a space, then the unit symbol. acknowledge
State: 4.25 kg
